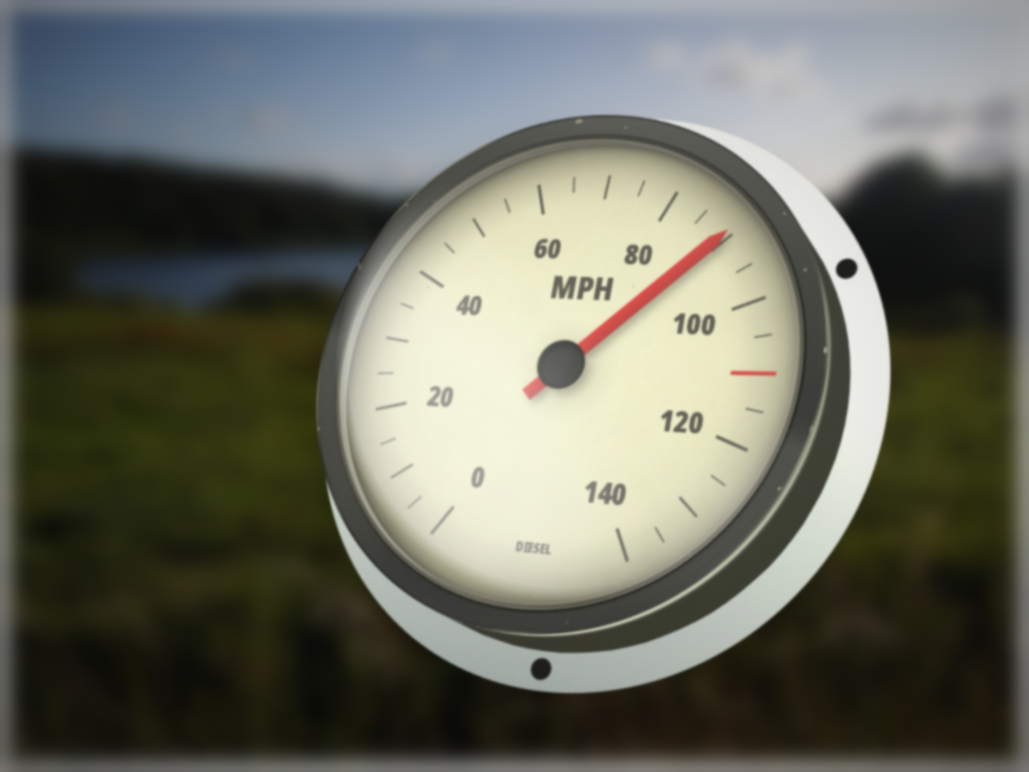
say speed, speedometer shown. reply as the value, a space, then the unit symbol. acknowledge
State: 90 mph
